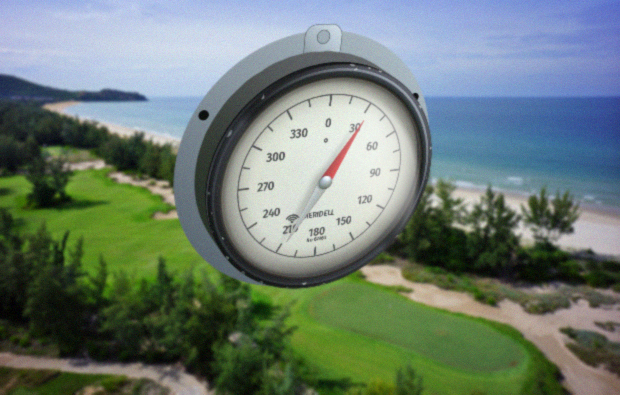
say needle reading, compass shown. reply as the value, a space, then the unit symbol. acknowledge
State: 30 °
